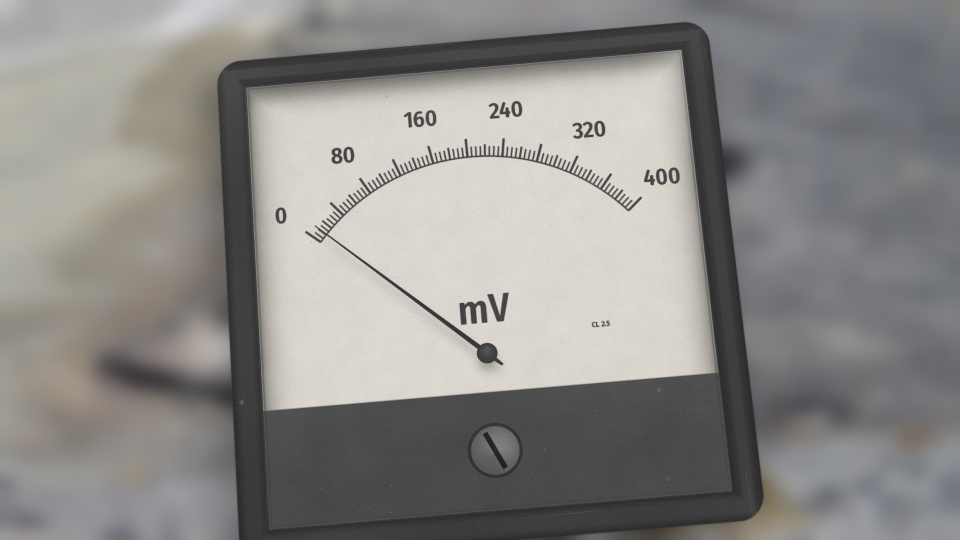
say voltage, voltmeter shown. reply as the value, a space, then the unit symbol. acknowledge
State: 10 mV
